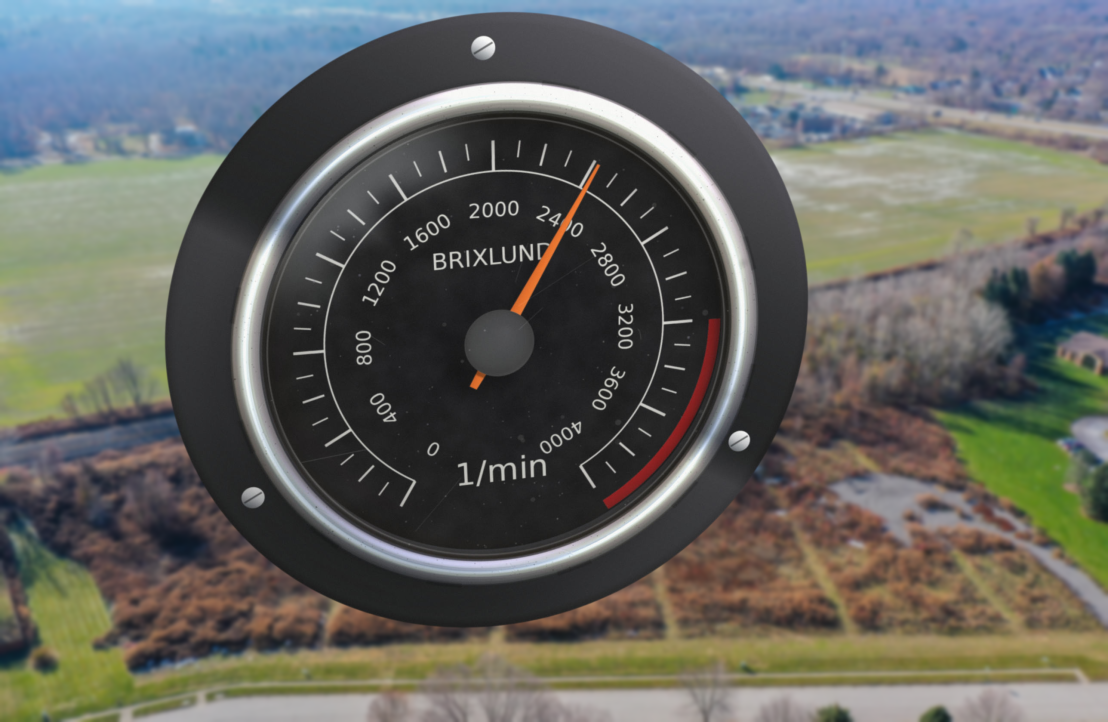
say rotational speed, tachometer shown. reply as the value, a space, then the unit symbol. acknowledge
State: 2400 rpm
